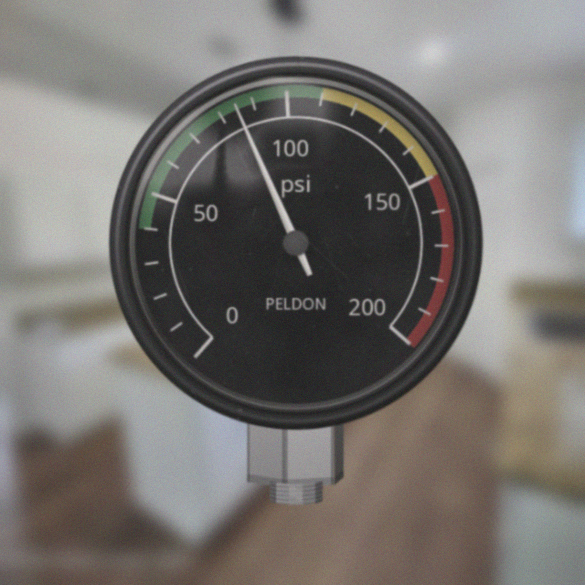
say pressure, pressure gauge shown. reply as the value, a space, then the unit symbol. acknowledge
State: 85 psi
